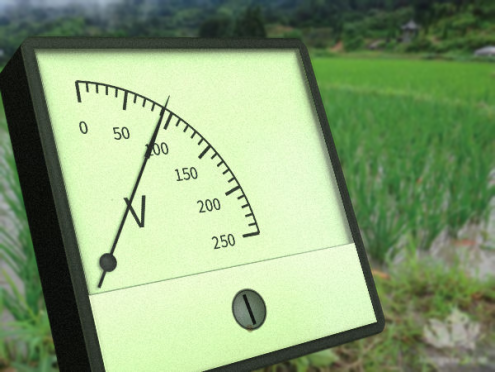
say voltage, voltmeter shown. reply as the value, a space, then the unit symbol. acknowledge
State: 90 V
